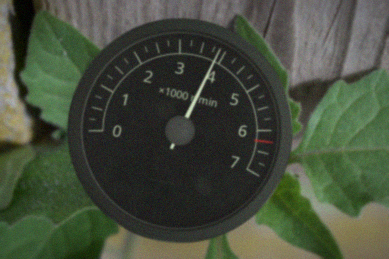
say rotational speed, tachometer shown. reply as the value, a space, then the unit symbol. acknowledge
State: 3875 rpm
